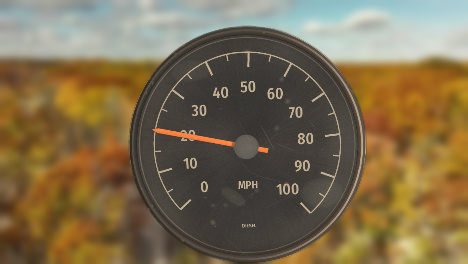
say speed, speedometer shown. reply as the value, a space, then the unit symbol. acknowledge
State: 20 mph
